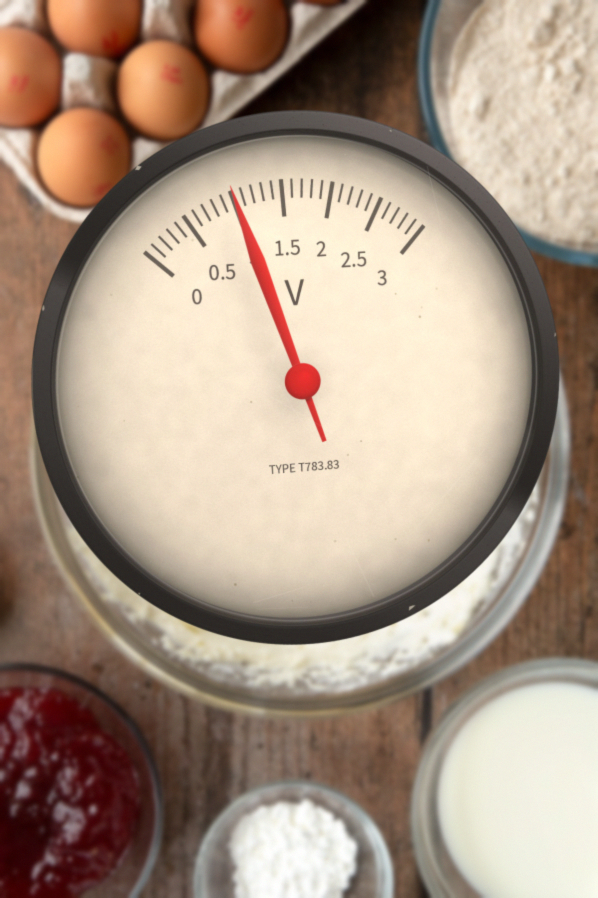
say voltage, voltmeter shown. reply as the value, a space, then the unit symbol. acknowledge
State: 1 V
